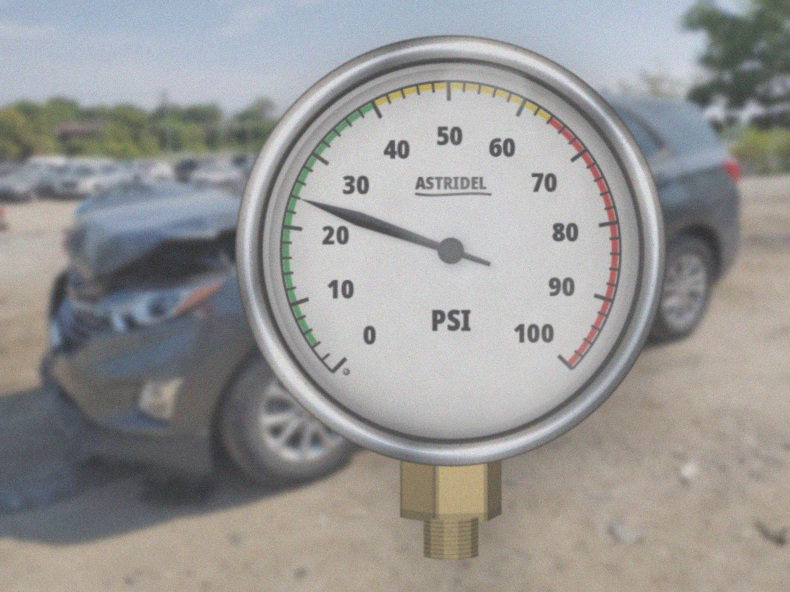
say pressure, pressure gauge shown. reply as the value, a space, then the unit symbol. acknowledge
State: 24 psi
